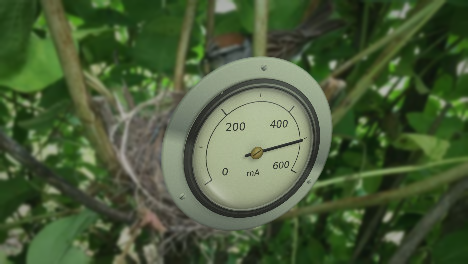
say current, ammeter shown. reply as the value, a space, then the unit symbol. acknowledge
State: 500 mA
